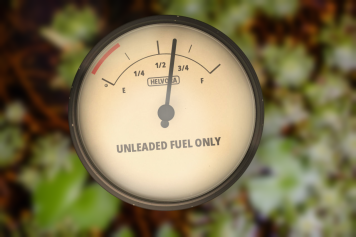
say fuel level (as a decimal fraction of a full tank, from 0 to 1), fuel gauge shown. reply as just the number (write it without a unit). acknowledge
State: 0.625
